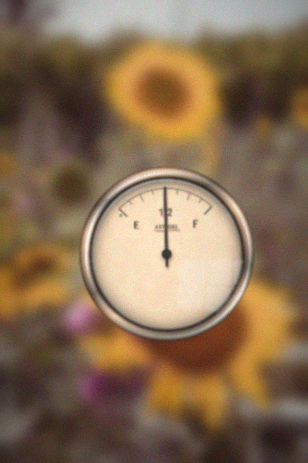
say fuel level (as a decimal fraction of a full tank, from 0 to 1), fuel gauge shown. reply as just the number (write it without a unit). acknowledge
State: 0.5
